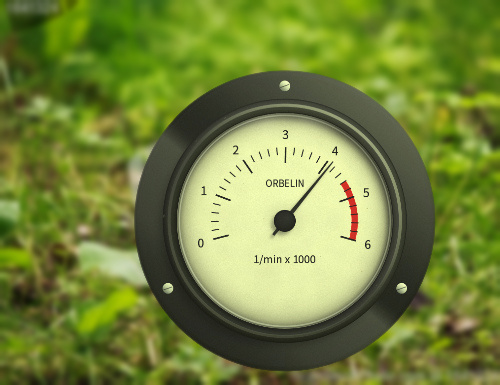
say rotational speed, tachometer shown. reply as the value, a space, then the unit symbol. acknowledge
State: 4100 rpm
